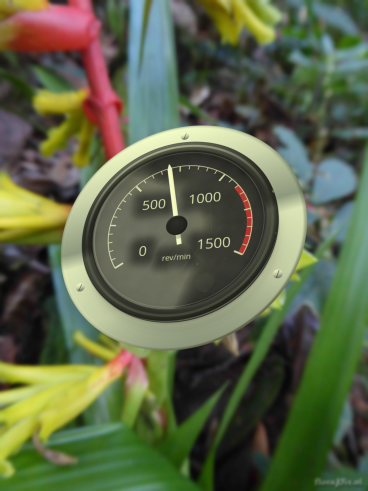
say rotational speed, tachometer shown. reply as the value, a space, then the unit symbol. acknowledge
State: 700 rpm
